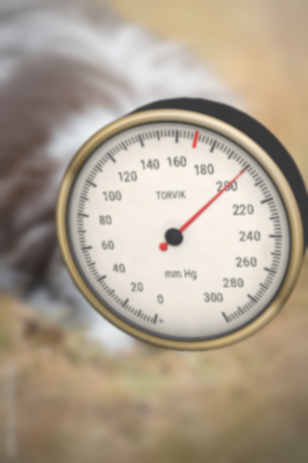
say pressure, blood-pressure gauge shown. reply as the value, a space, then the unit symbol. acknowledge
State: 200 mmHg
